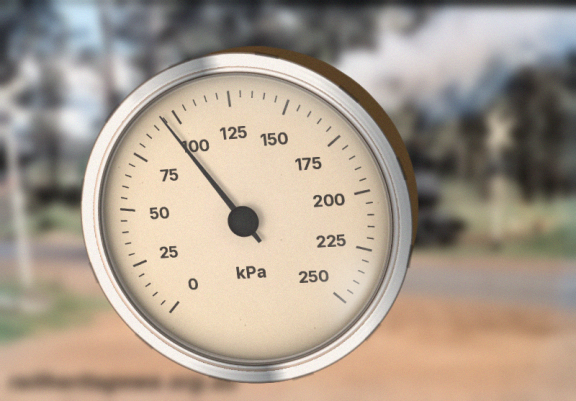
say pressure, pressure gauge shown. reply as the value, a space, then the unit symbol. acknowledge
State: 95 kPa
